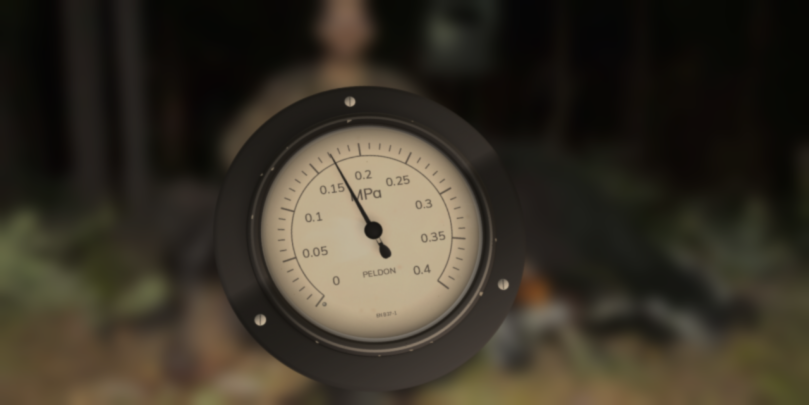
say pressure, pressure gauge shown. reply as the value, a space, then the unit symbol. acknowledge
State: 0.17 MPa
